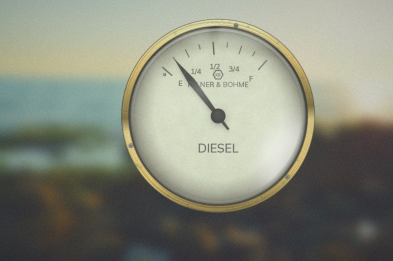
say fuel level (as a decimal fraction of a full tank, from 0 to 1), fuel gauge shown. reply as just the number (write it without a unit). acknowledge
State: 0.125
